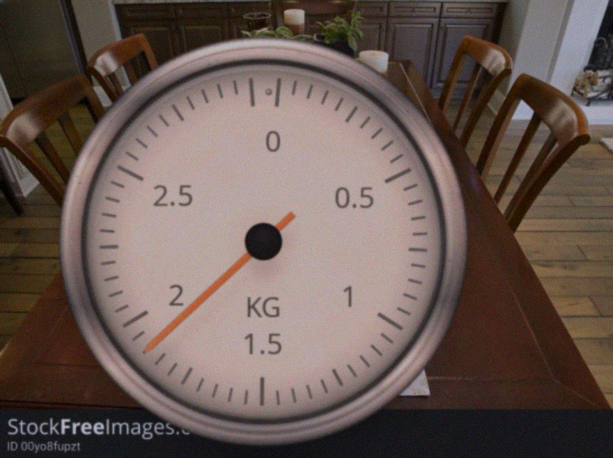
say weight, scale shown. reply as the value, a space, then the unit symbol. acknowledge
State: 1.9 kg
